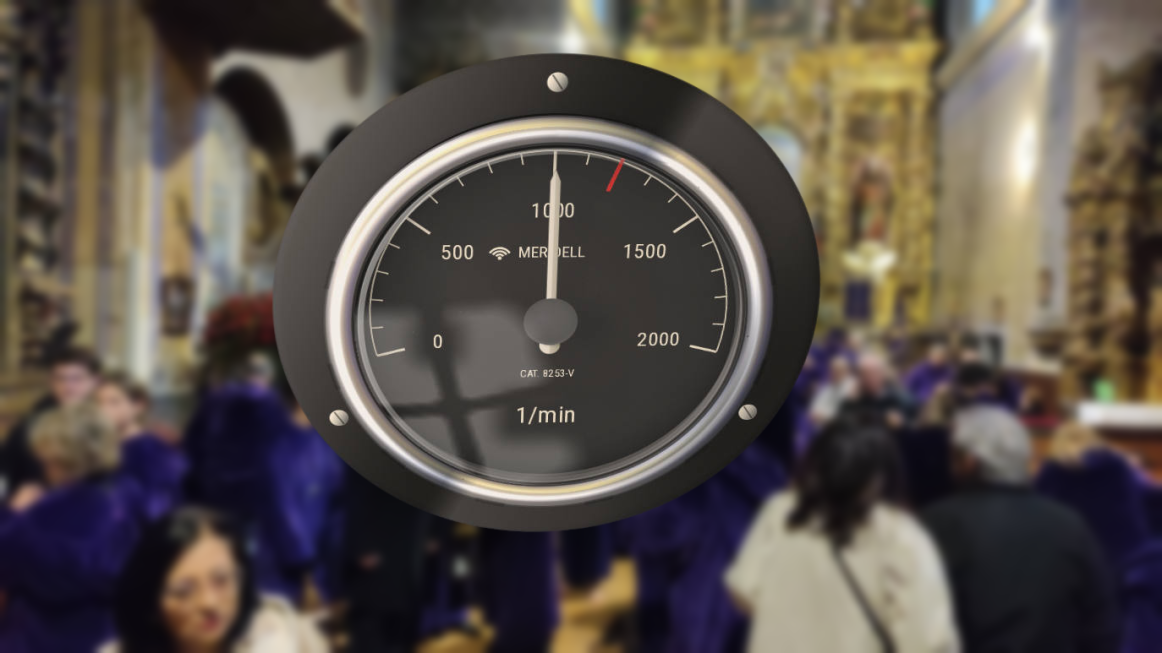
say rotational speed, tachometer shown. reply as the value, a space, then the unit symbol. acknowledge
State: 1000 rpm
